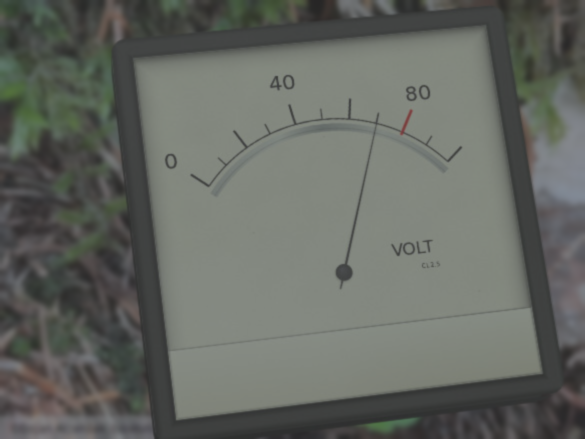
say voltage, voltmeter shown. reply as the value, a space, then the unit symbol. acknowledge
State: 70 V
